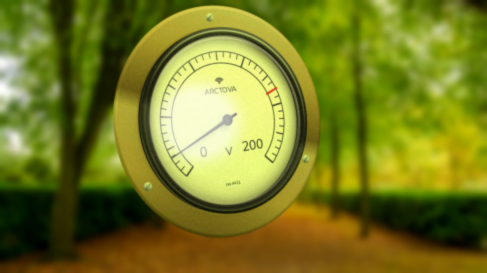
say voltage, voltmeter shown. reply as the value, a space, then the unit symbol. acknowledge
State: 15 V
